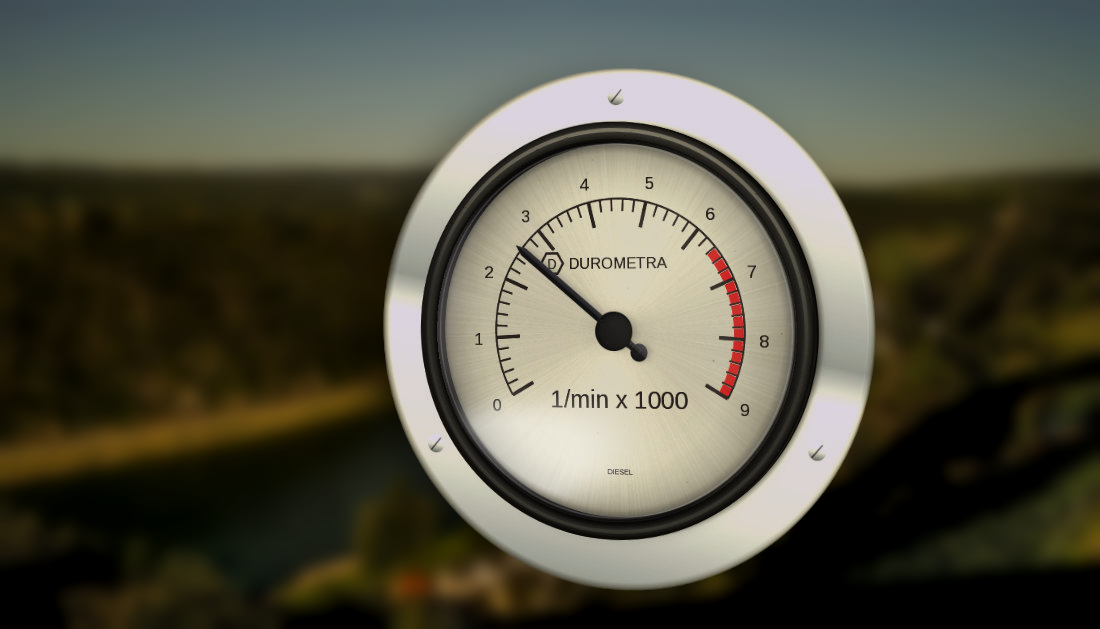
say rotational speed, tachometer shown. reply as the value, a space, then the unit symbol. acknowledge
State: 2600 rpm
